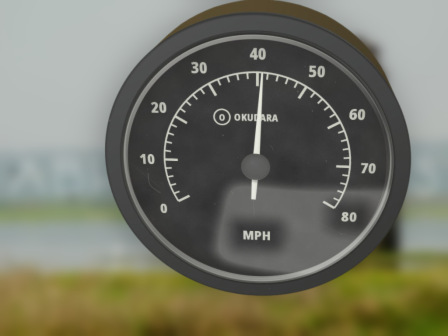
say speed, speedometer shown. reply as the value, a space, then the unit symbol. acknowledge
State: 41 mph
